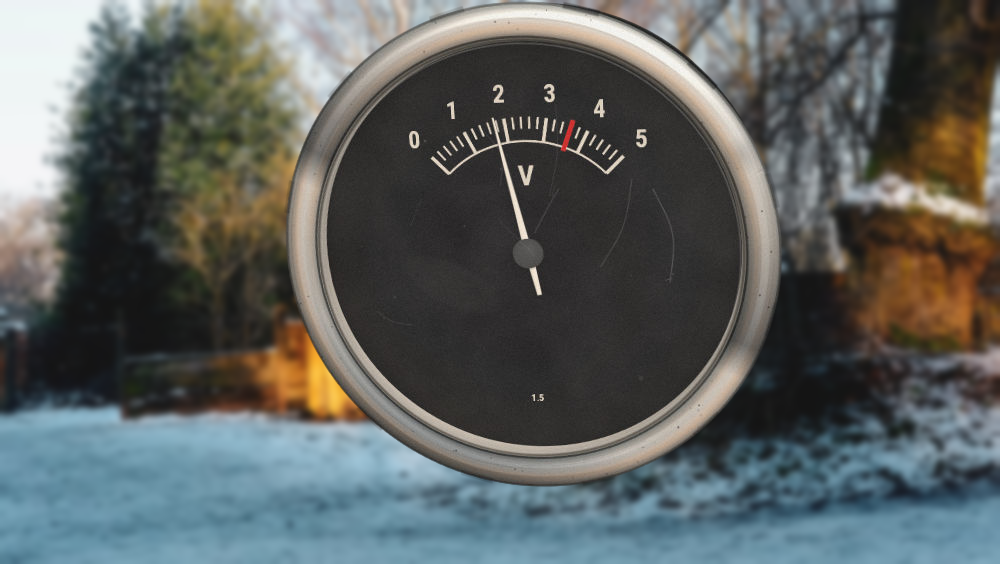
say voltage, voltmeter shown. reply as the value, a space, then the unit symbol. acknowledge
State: 1.8 V
